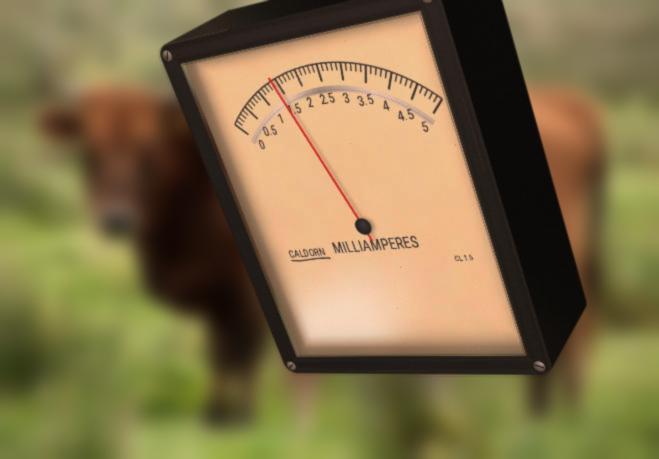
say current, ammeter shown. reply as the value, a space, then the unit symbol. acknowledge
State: 1.5 mA
